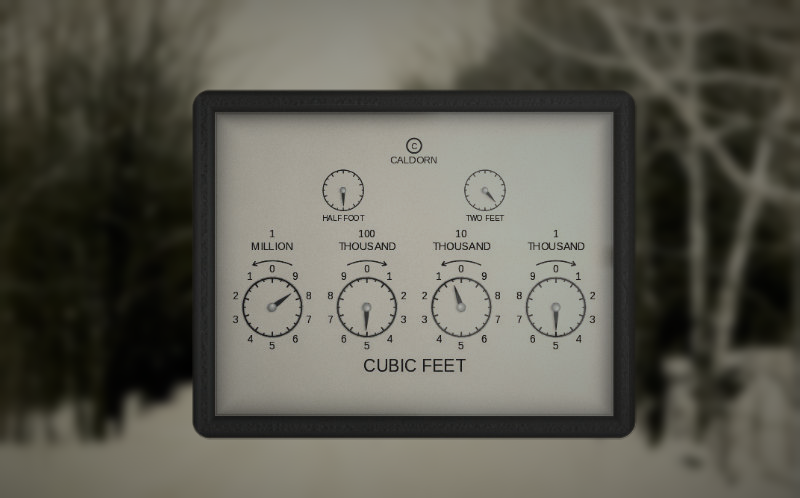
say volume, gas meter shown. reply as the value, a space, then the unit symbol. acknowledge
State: 850500 ft³
